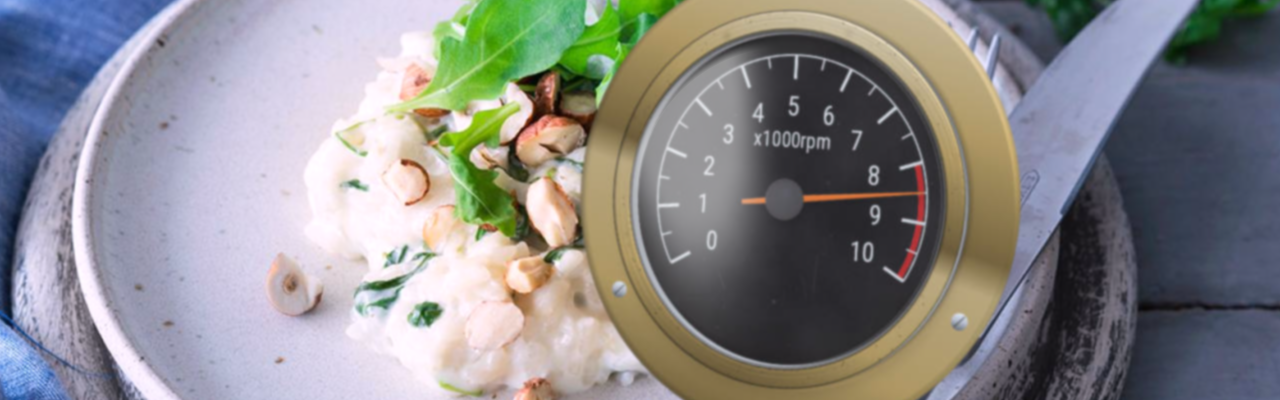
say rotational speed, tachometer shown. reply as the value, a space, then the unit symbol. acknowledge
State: 8500 rpm
